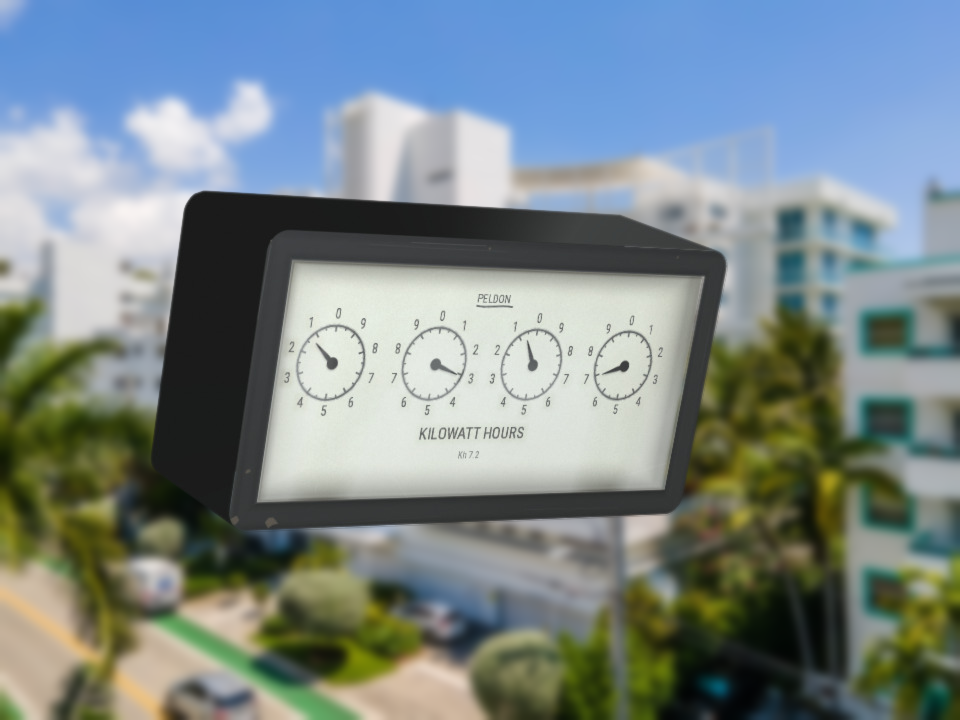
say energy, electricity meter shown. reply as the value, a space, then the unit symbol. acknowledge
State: 1307 kWh
